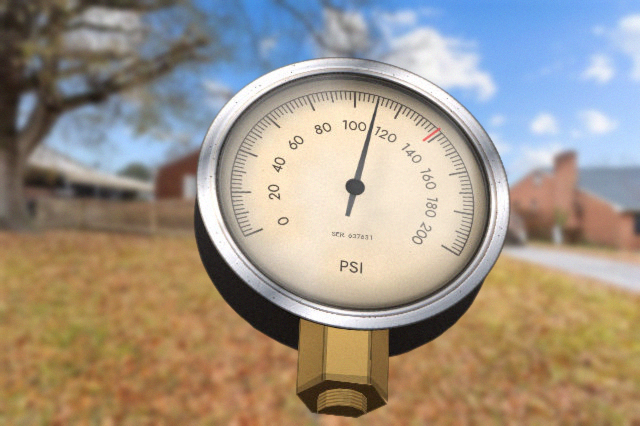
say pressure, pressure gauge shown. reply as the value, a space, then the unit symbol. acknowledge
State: 110 psi
